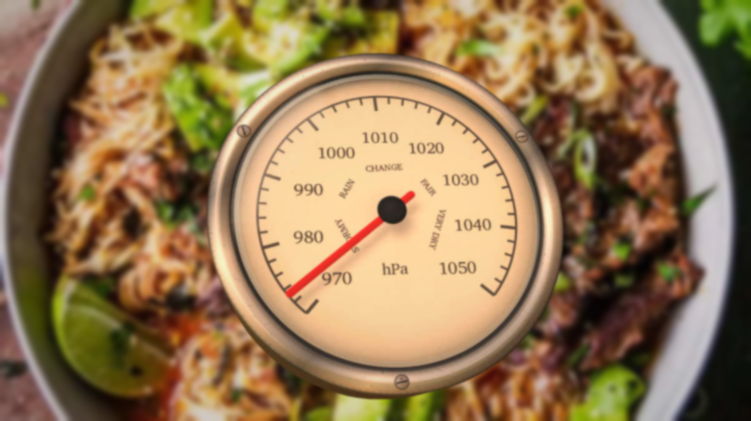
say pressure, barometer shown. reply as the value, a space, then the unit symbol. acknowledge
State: 973 hPa
